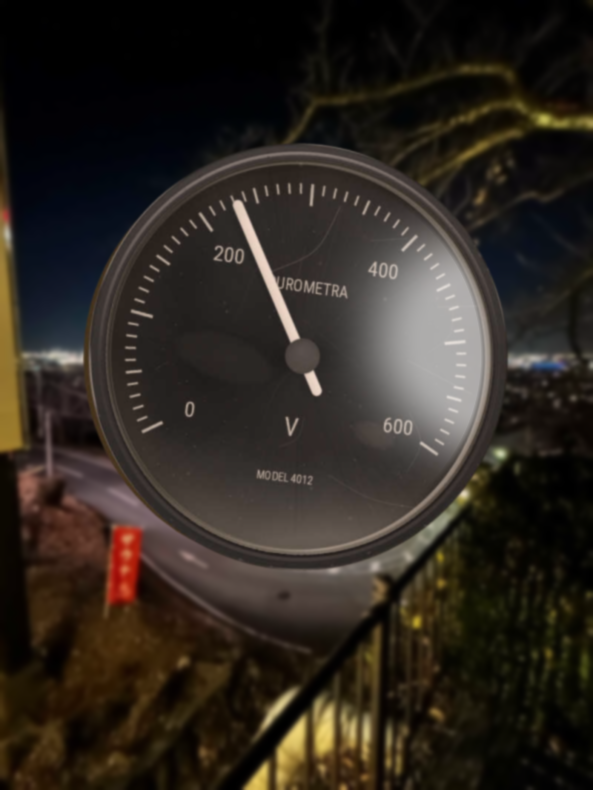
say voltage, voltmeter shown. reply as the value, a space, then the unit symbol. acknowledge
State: 230 V
